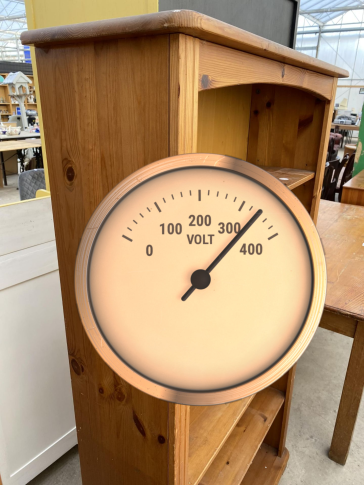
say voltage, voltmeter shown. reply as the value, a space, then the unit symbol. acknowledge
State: 340 V
